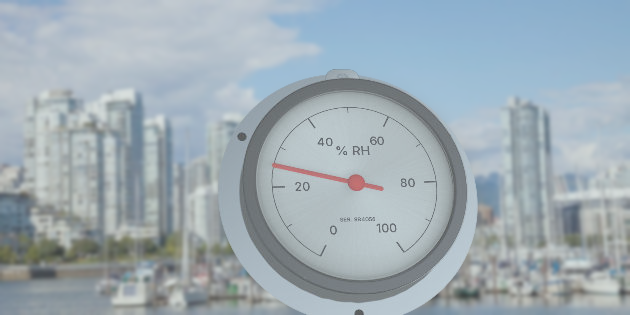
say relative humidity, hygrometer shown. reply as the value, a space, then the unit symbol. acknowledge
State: 25 %
